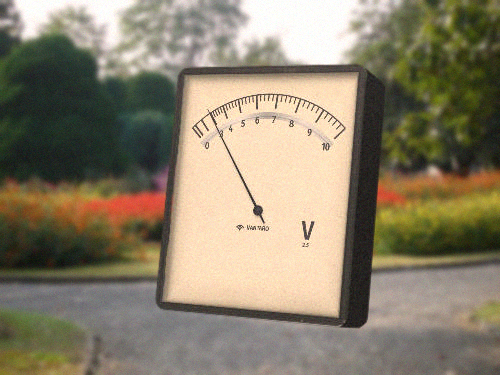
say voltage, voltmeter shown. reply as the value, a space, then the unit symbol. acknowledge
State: 3 V
